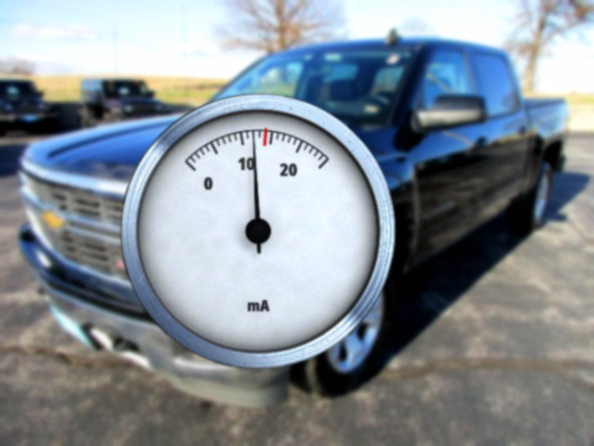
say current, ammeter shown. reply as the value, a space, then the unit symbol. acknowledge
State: 12 mA
